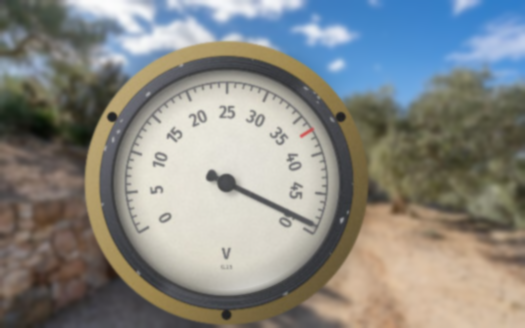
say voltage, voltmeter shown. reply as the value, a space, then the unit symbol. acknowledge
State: 49 V
